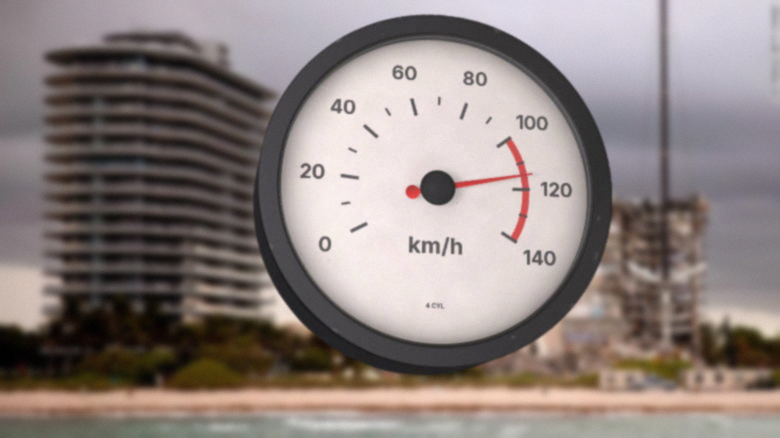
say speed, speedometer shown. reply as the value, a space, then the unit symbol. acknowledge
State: 115 km/h
